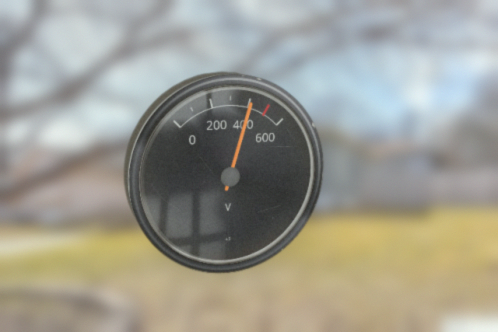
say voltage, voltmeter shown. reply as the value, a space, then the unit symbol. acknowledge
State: 400 V
